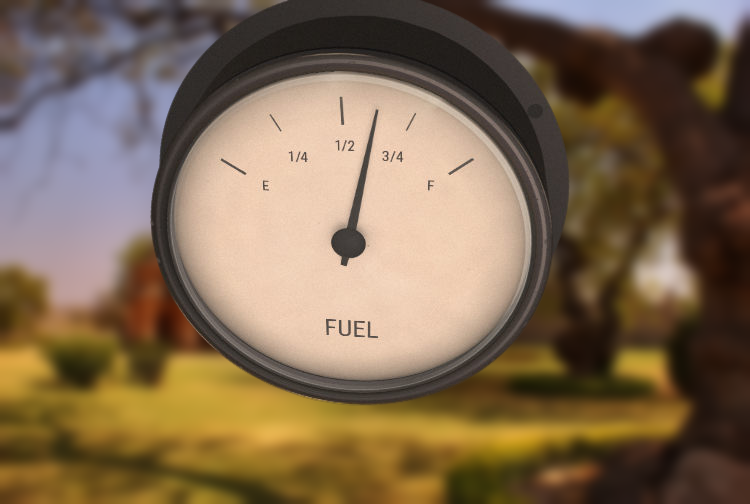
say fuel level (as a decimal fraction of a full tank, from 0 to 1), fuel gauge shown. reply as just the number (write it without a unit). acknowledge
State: 0.625
